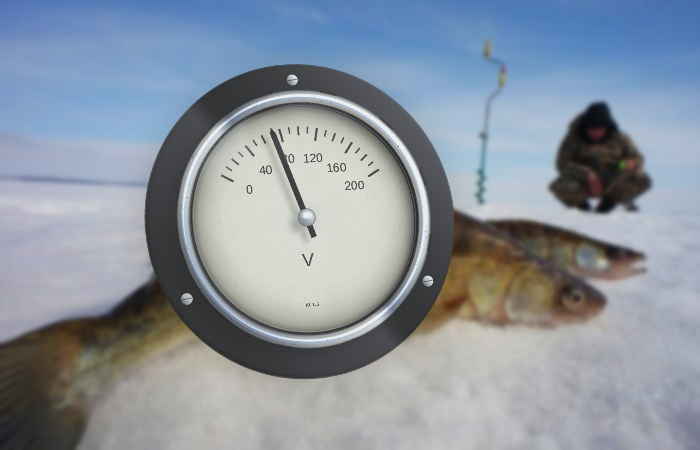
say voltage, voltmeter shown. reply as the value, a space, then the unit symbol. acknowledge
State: 70 V
